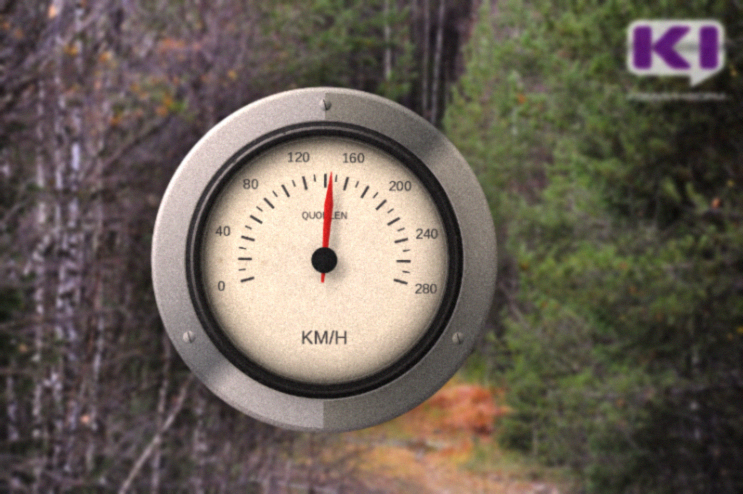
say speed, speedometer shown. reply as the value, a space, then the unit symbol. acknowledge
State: 145 km/h
